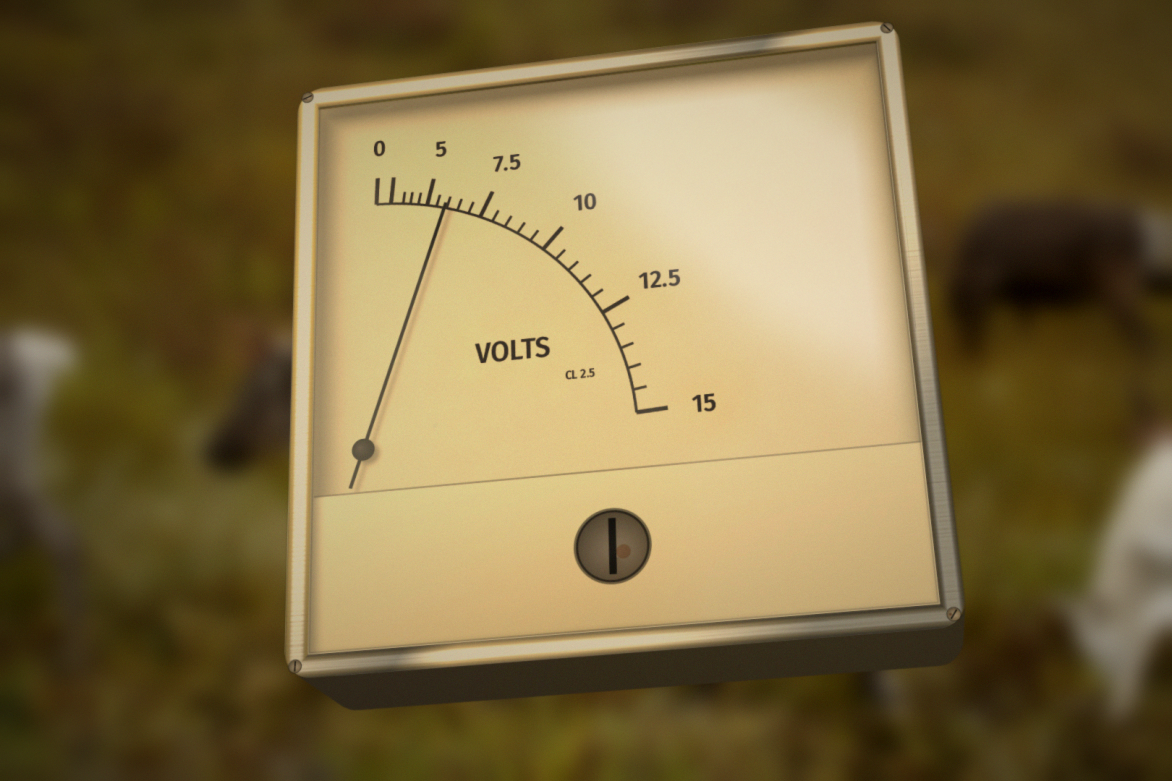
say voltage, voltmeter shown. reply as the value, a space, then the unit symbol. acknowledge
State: 6 V
